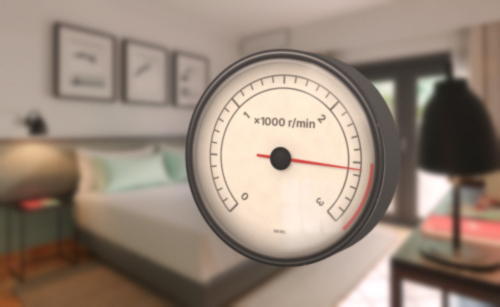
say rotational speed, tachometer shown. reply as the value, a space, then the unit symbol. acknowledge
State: 2550 rpm
